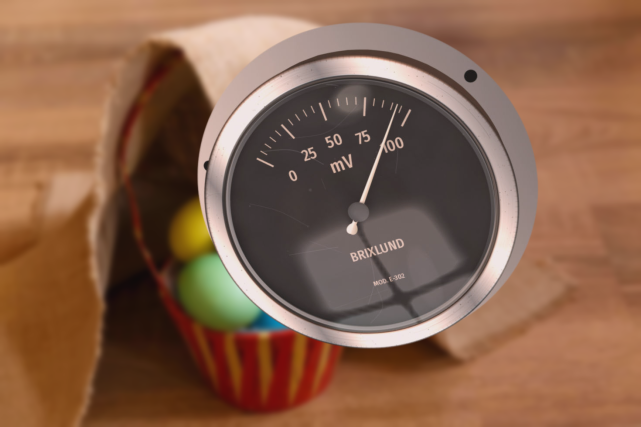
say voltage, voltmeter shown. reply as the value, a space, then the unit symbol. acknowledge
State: 92.5 mV
